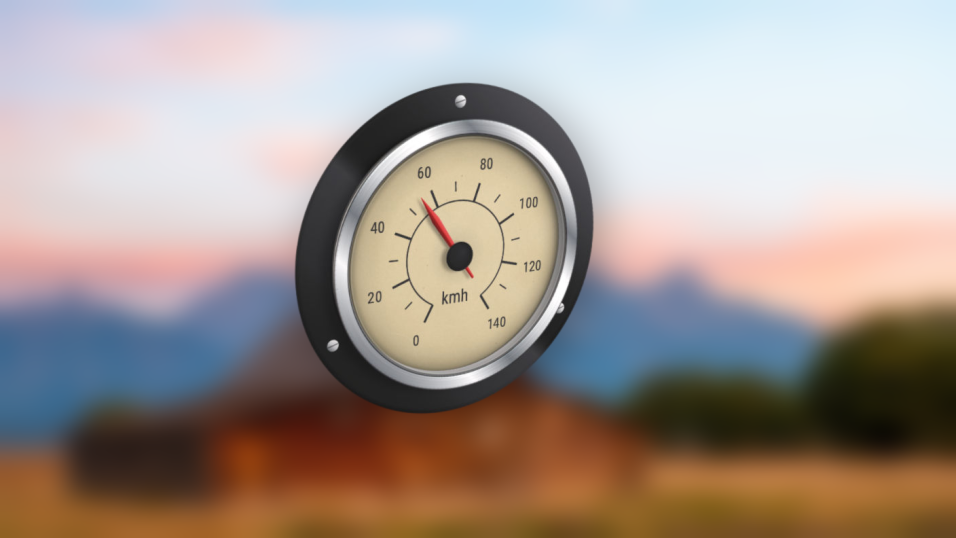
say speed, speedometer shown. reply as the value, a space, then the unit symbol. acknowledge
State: 55 km/h
